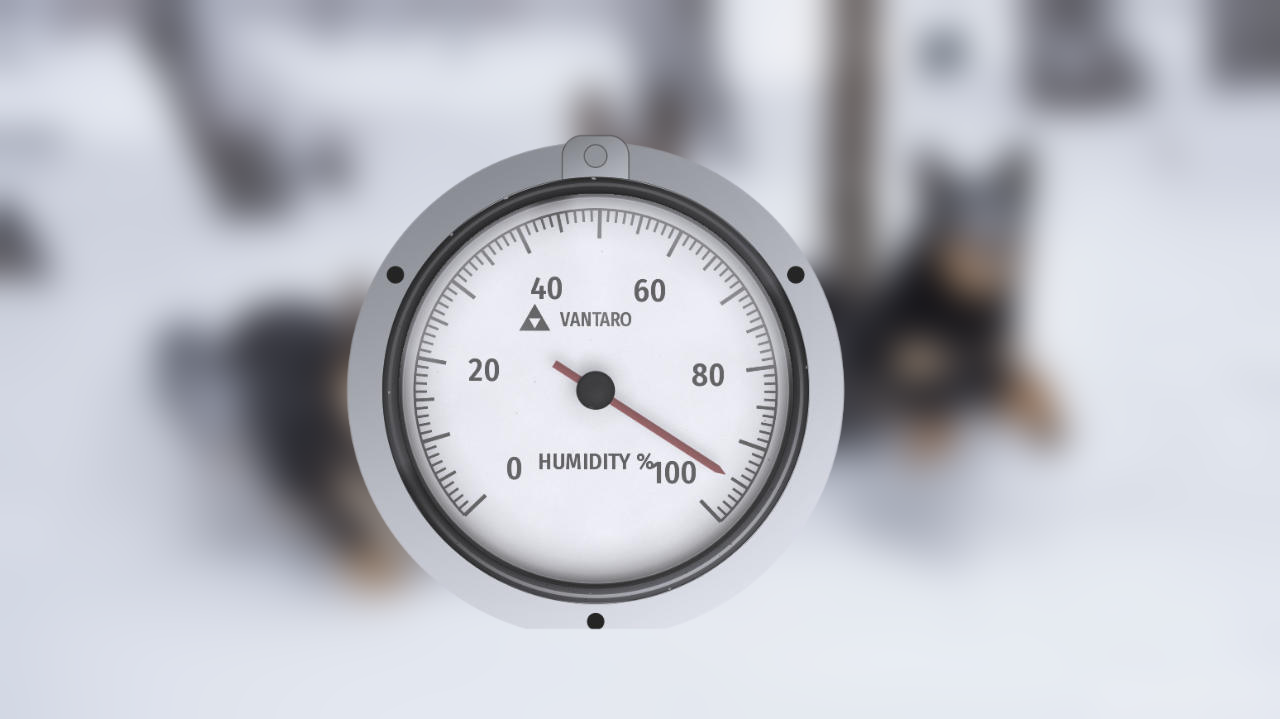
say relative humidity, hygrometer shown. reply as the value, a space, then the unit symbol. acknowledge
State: 95 %
